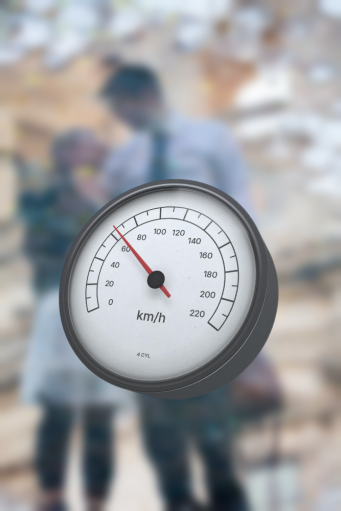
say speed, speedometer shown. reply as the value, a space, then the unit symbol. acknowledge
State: 65 km/h
